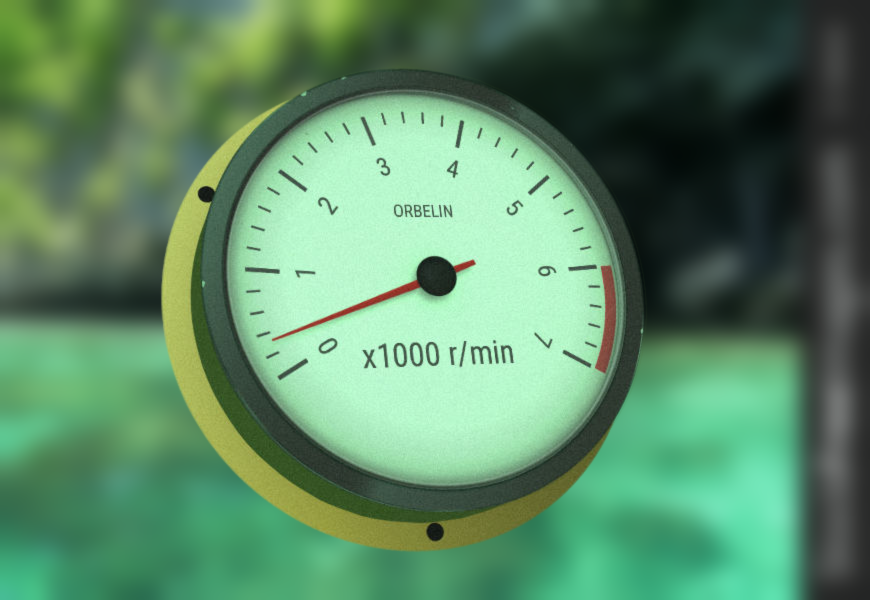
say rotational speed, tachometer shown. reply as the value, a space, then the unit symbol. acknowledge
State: 300 rpm
